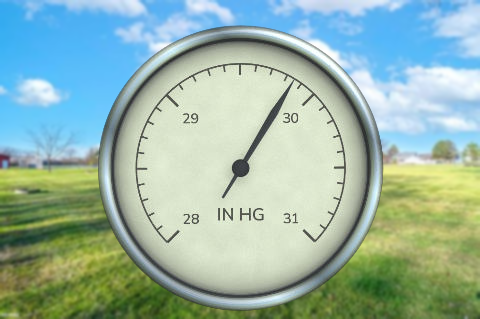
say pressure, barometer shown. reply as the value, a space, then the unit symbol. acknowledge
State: 29.85 inHg
